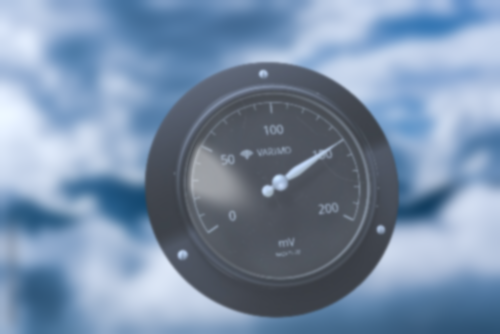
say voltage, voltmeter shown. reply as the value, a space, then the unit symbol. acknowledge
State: 150 mV
